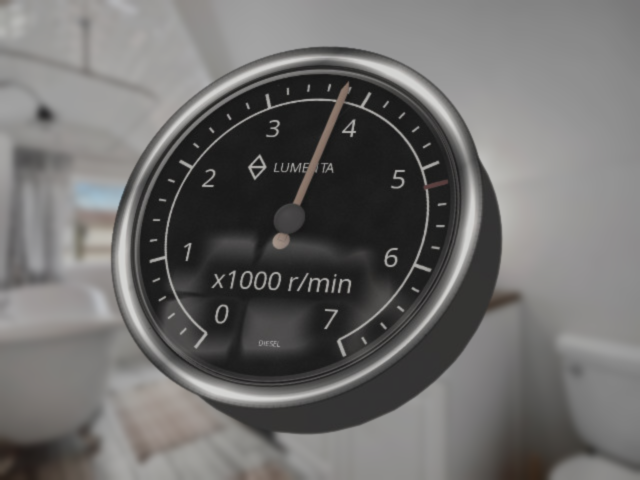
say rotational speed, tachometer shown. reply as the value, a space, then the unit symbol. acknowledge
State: 3800 rpm
